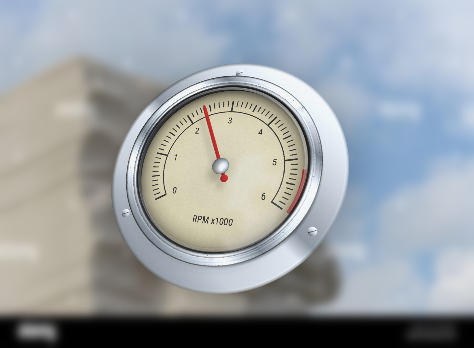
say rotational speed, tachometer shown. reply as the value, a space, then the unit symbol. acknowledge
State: 2400 rpm
